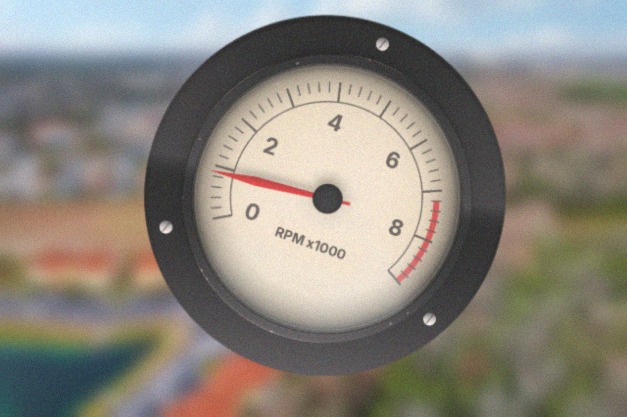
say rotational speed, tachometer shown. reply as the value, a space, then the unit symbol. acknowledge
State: 900 rpm
